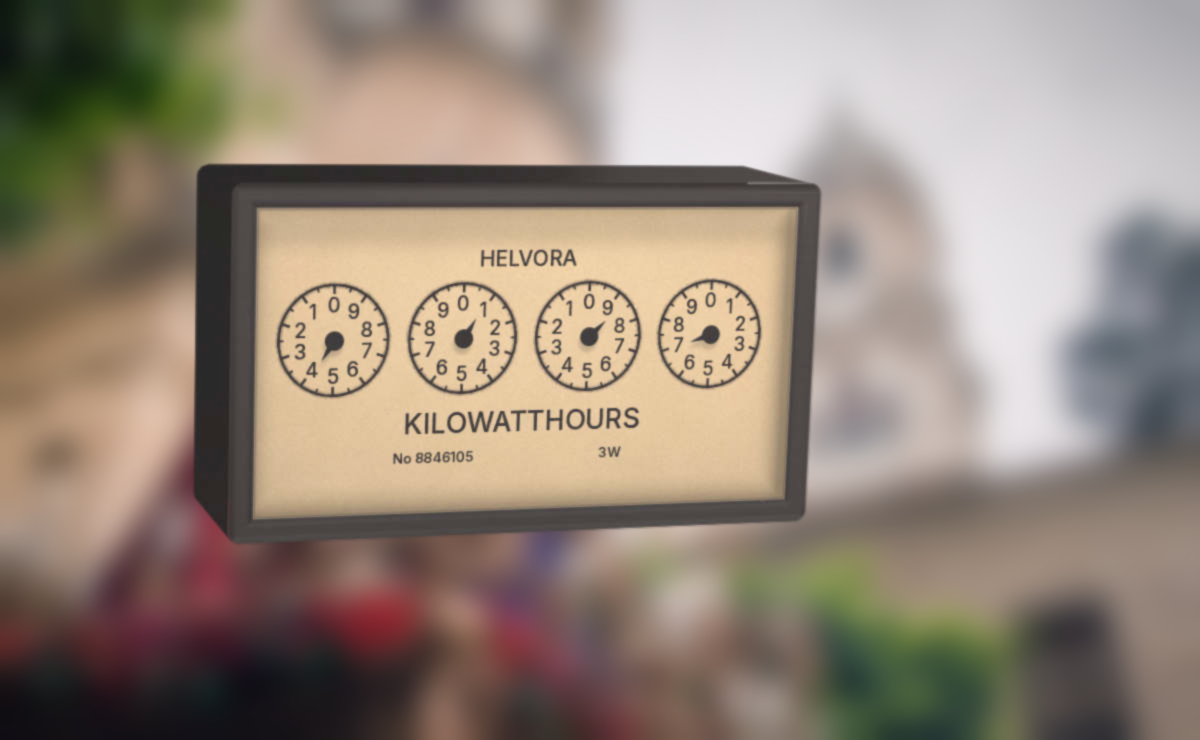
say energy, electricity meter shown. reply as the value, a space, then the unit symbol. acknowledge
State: 4087 kWh
